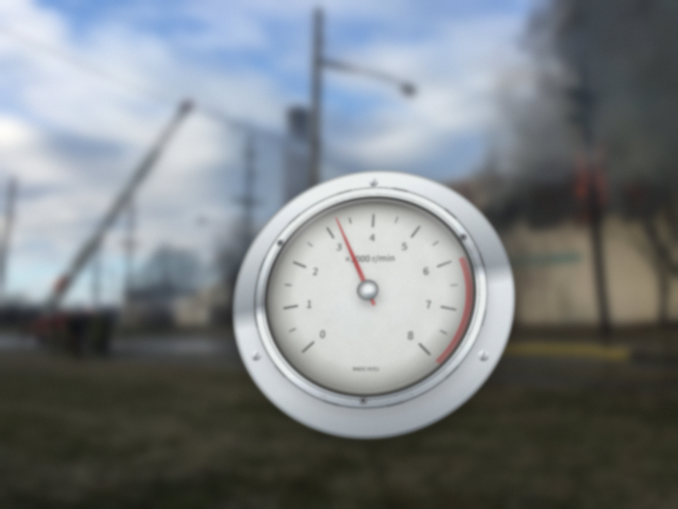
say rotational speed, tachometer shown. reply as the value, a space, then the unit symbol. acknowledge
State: 3250 rpm
